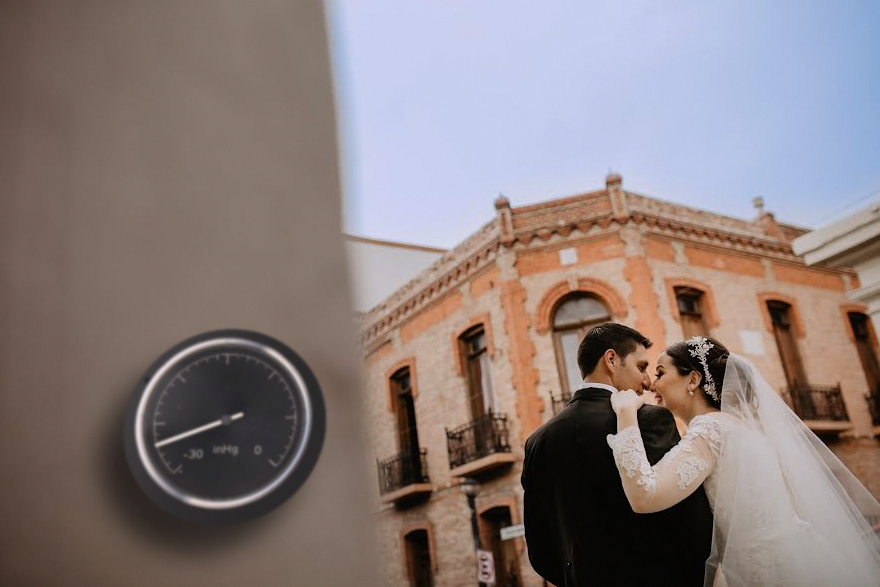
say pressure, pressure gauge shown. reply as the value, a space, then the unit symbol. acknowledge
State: -27 inHg
